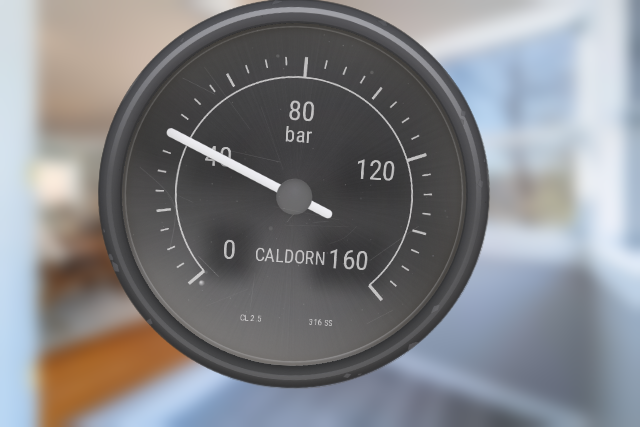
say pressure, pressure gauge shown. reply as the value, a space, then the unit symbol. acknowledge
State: 40 bar
